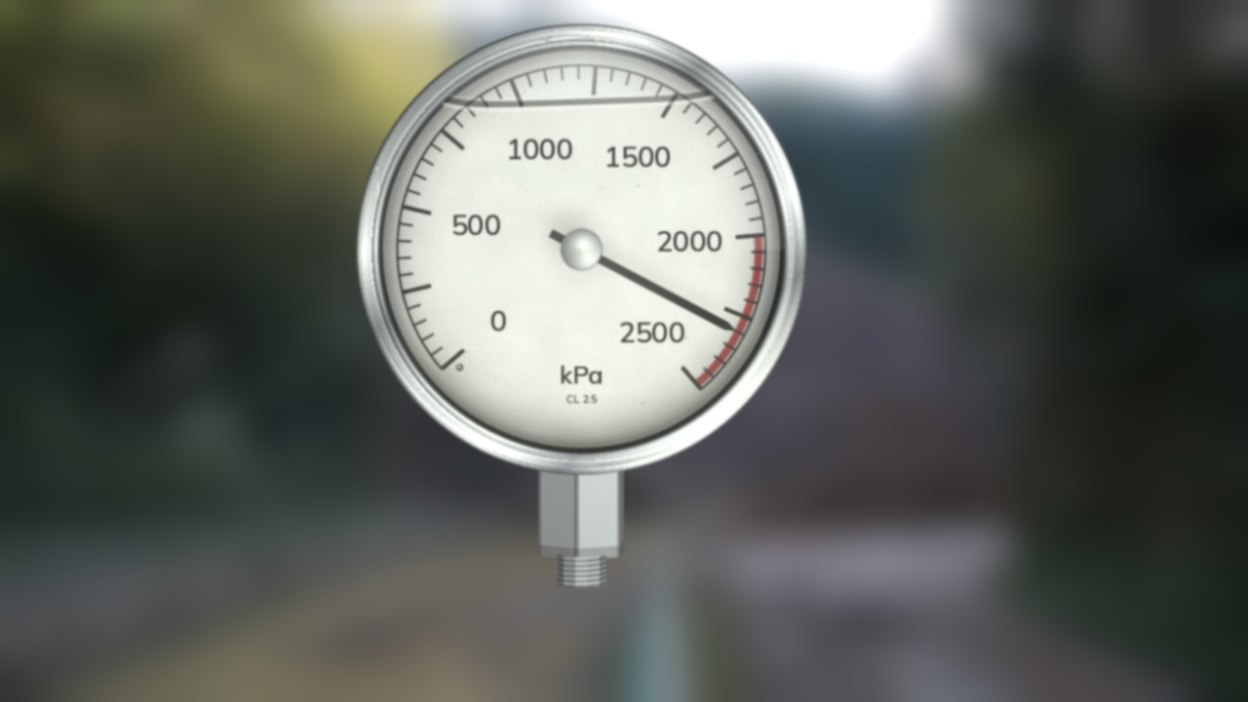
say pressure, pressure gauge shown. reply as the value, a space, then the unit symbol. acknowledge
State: 2300 kPa
